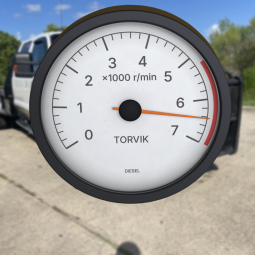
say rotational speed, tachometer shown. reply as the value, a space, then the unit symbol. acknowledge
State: 6400 rpm
